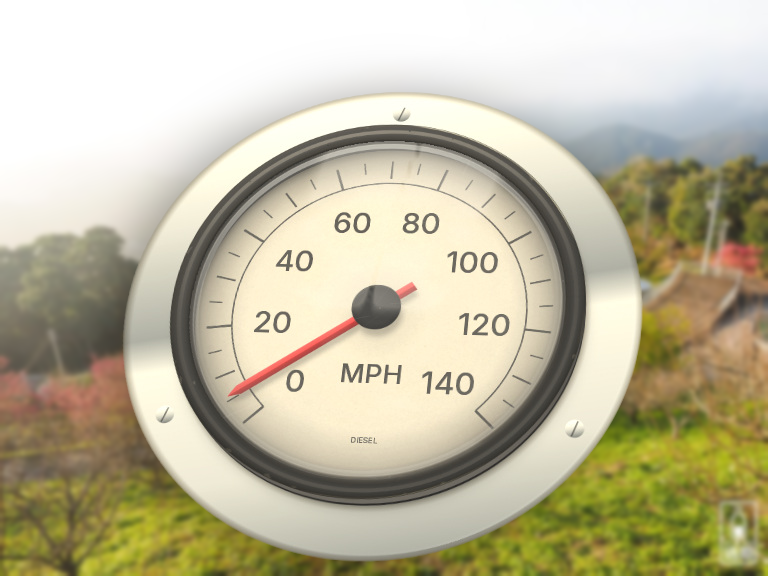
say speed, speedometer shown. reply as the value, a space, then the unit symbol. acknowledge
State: 5 mph
